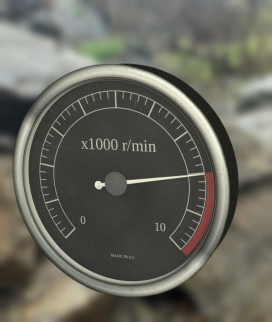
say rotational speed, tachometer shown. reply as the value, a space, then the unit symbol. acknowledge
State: 8000 rpm
